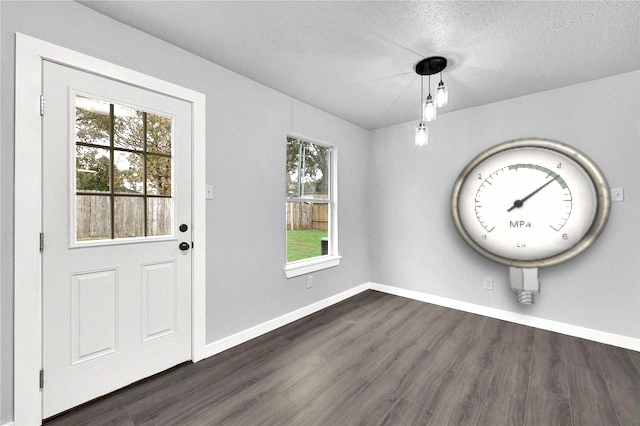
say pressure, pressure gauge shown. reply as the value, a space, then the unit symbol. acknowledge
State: 4.2 MPa
